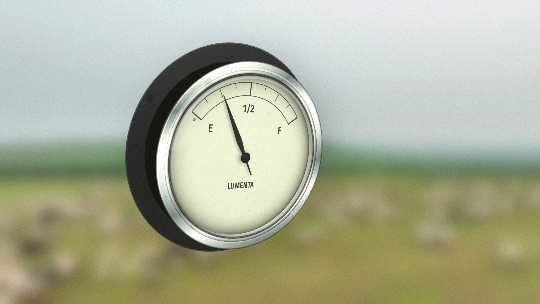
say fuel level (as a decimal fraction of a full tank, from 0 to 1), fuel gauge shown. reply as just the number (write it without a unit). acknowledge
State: 0.25
